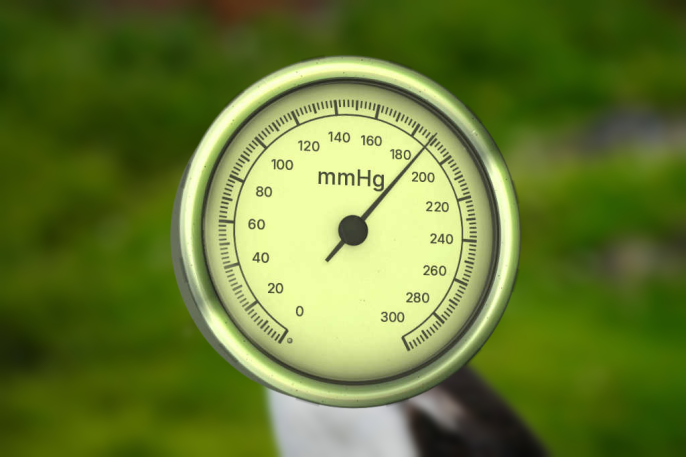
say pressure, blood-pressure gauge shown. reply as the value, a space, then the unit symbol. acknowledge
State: 188 mmHg
